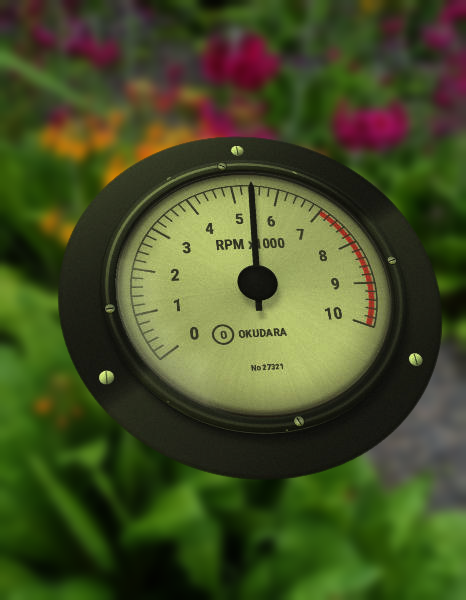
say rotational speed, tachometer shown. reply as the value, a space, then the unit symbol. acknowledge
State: 5400 rpm
